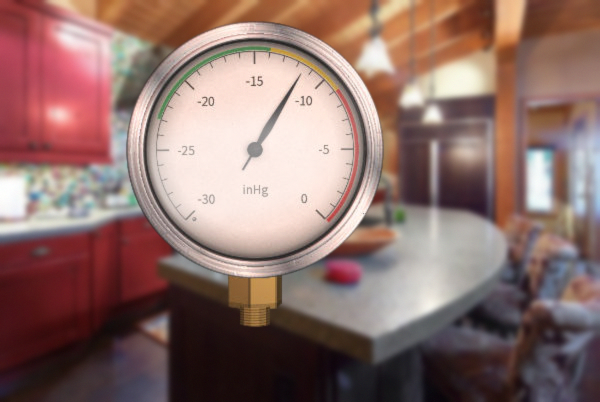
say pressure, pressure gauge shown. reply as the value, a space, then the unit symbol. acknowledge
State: -11.5 inHg
